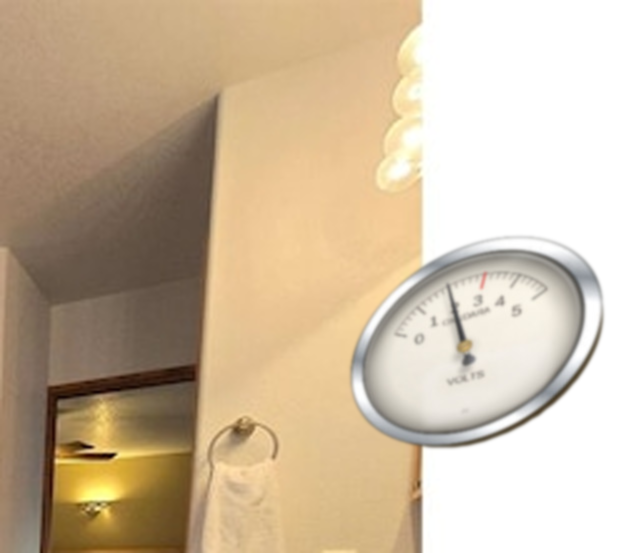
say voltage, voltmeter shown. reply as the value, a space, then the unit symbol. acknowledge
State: 2 V
